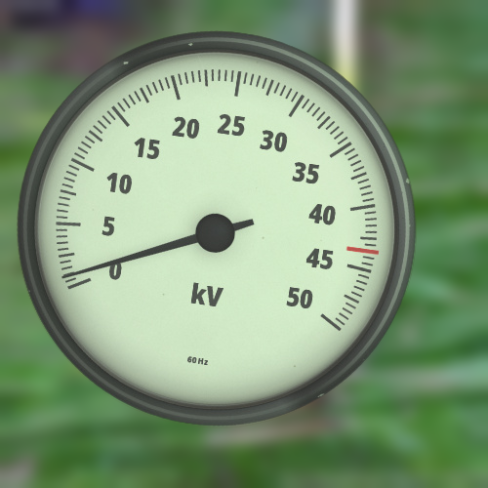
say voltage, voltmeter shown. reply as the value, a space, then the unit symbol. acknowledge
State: 1 kV
